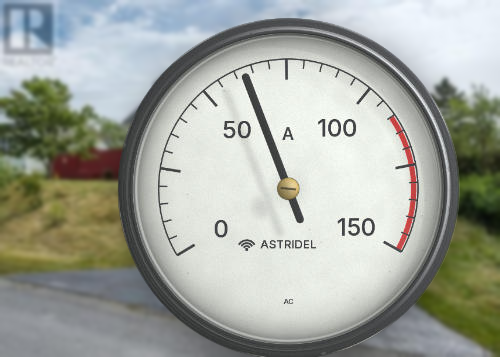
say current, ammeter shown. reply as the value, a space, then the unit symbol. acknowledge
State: 62.5 A
